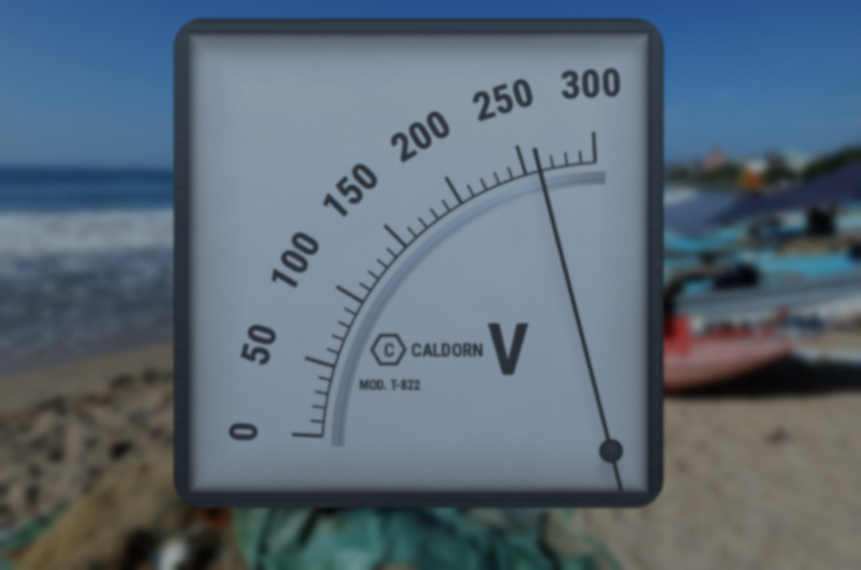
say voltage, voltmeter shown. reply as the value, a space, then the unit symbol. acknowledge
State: 260 V
